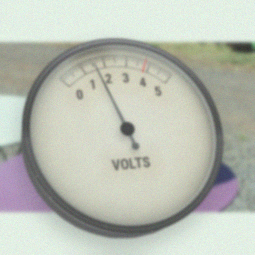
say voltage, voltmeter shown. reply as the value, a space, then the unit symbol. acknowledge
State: 1.5 V
